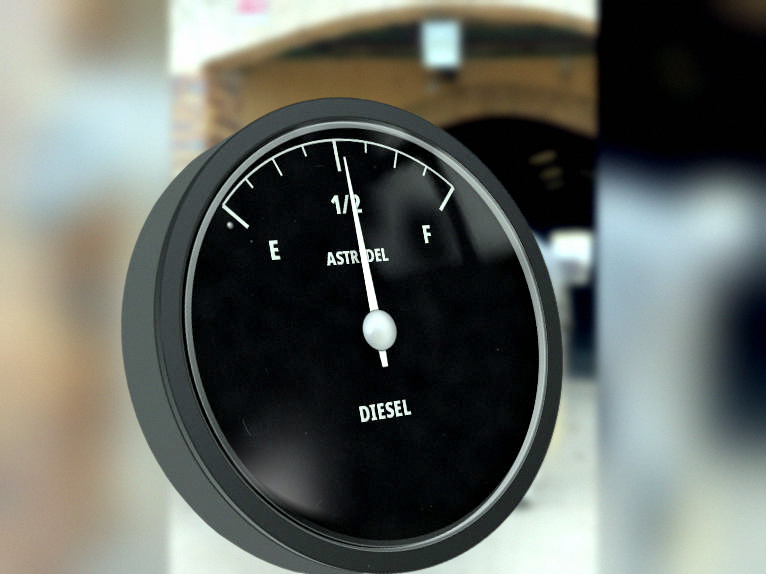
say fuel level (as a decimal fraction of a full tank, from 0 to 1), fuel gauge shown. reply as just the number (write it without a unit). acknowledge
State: 0.5
